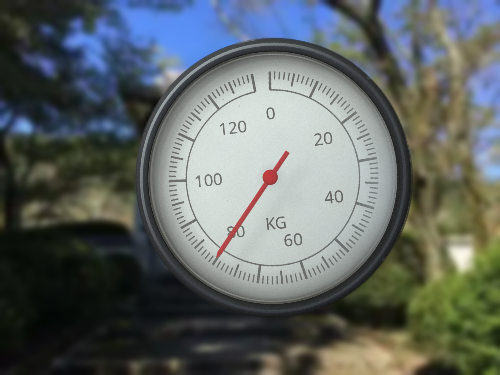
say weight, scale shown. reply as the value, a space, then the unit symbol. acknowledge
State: 80 kg
